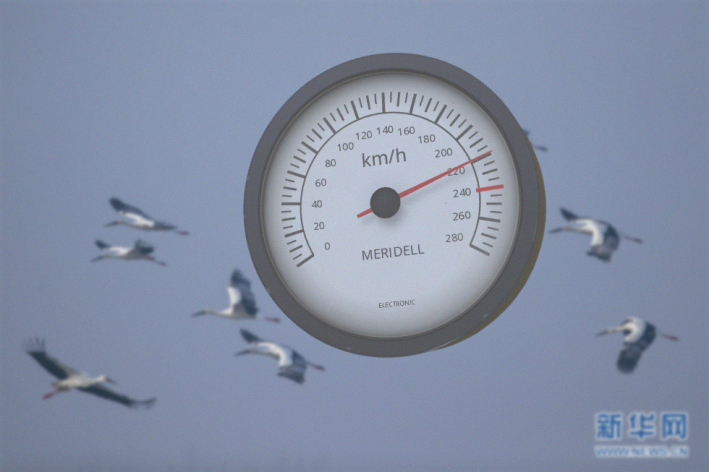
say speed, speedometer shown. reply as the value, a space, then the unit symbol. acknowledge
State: 220 km/h
